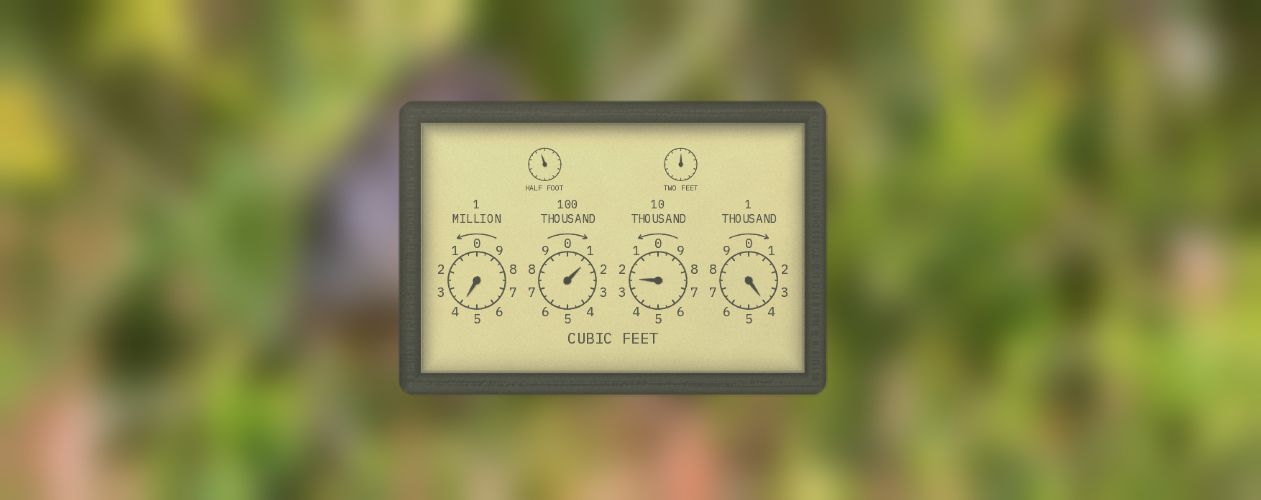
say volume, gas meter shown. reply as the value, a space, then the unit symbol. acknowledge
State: 412400 ft³
